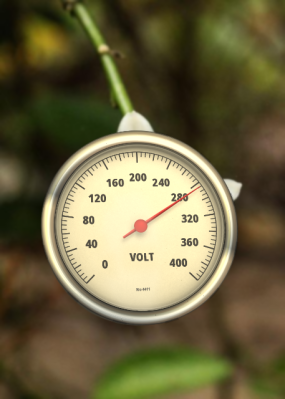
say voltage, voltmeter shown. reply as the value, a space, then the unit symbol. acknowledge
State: 285 V
